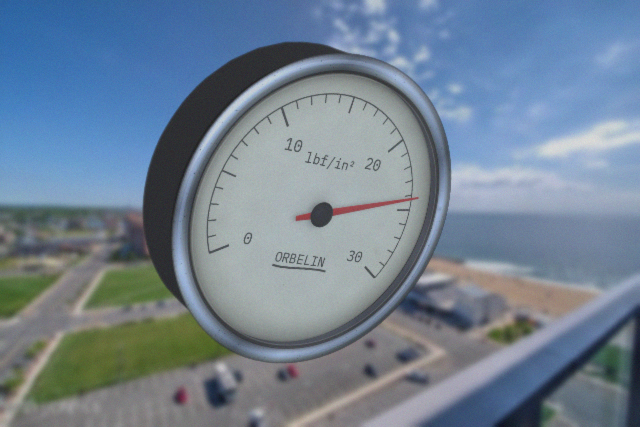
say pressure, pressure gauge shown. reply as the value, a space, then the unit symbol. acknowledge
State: 24 psi
